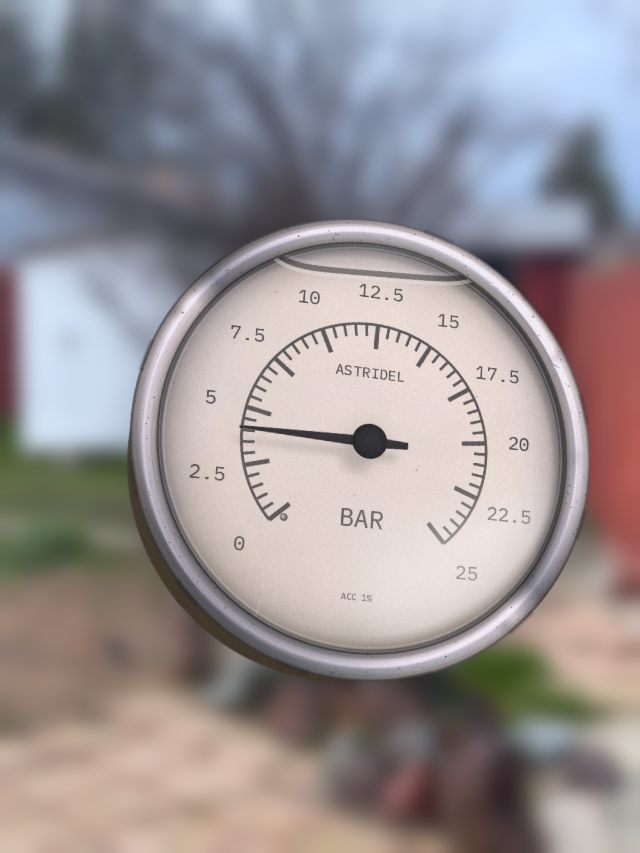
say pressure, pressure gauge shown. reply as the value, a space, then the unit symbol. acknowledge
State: 4 bar
